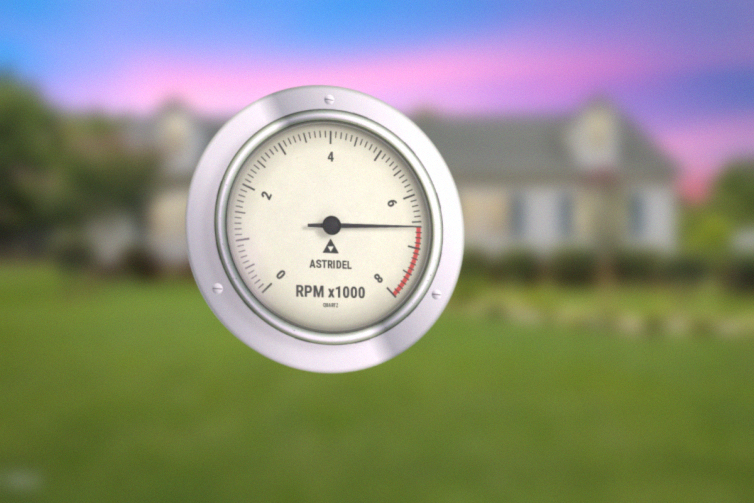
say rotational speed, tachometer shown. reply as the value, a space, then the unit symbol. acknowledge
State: 6600 rpm
